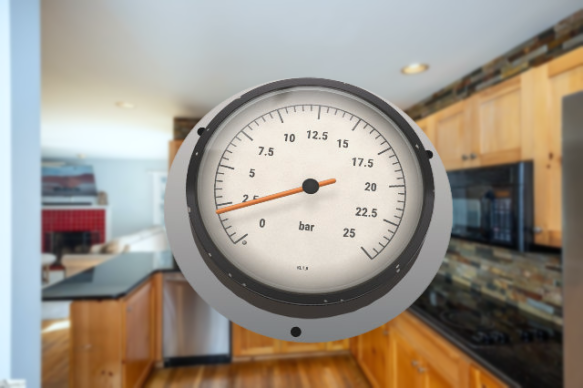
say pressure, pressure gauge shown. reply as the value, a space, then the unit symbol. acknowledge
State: 2 bar
